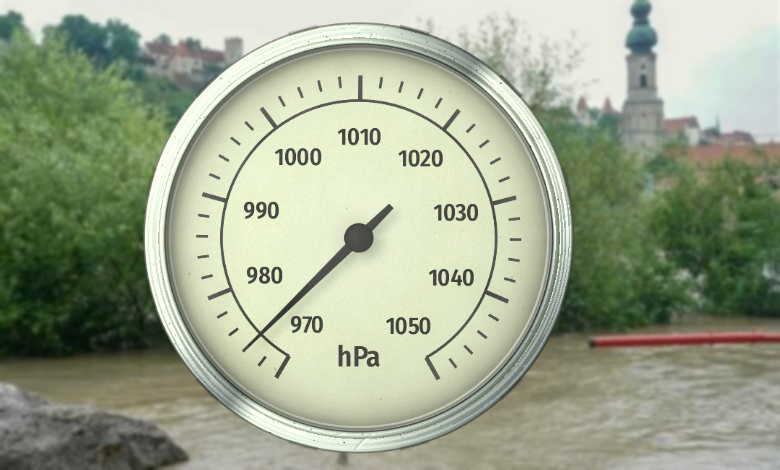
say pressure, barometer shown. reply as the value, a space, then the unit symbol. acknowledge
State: 974 hPa
